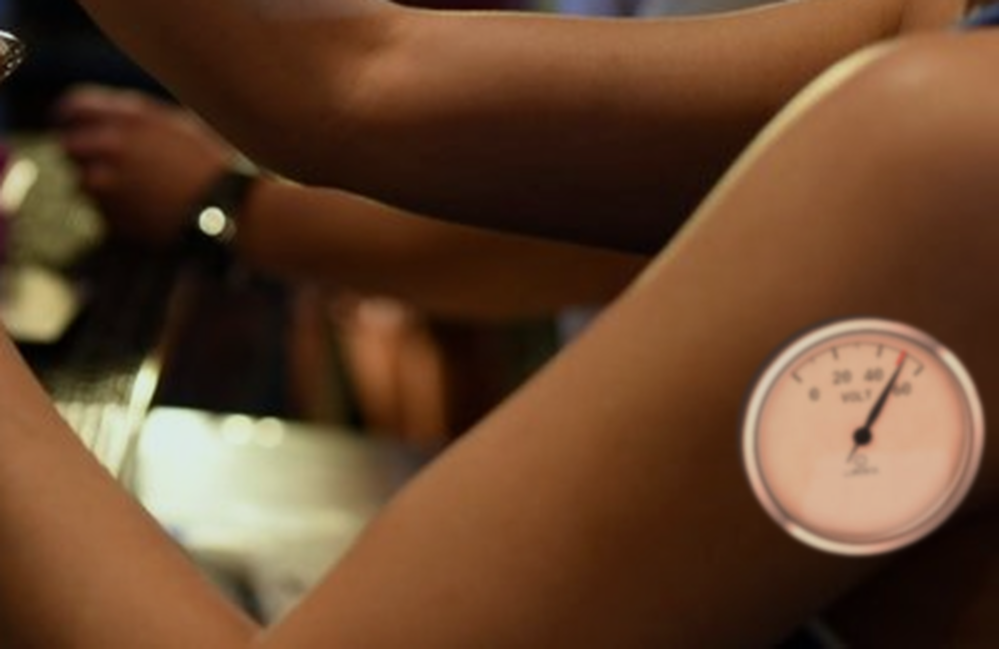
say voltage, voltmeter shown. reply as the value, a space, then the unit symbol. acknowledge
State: 50 V
